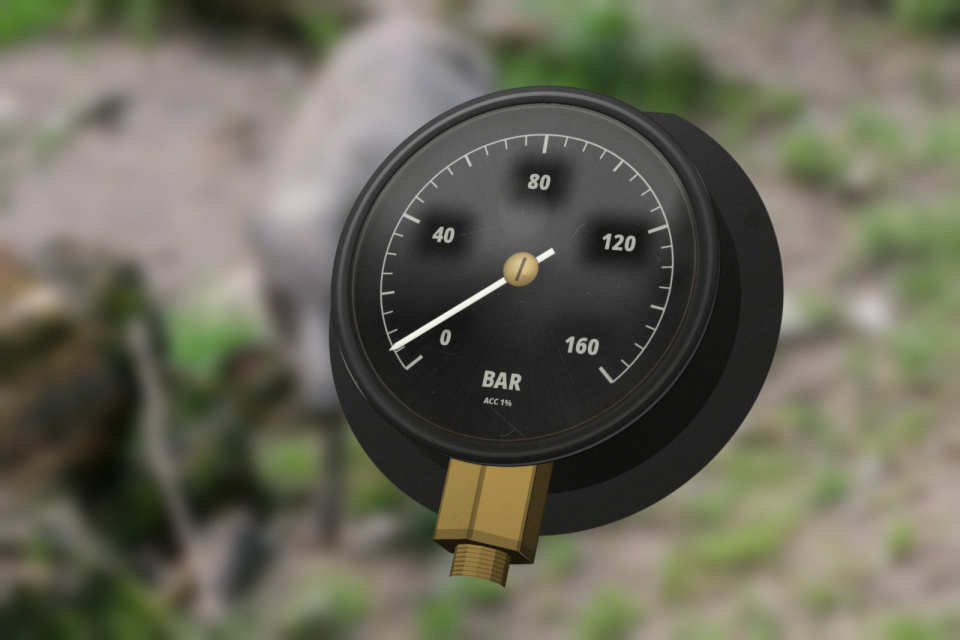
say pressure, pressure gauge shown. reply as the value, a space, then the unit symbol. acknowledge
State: 5 bar
